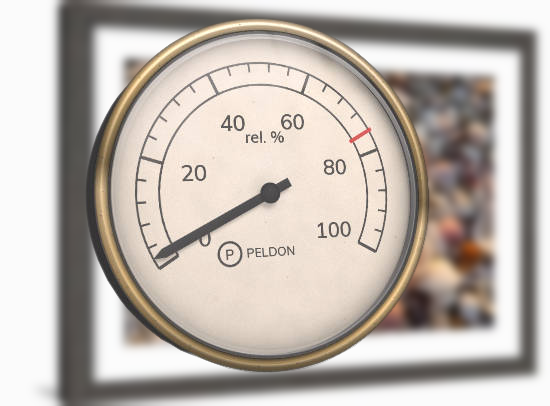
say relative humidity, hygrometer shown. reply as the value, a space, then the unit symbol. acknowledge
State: 2 %
